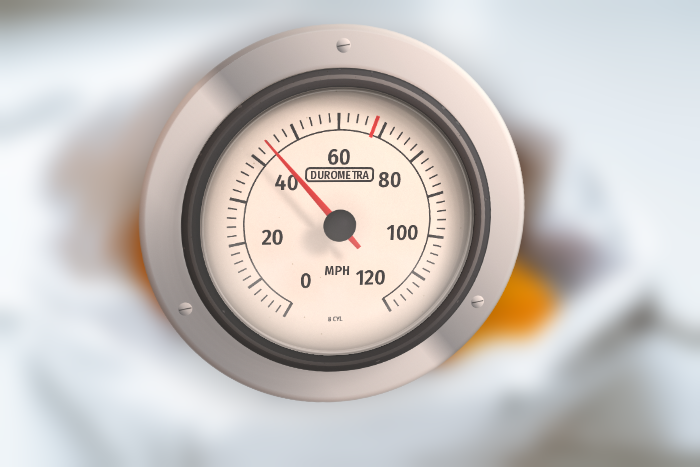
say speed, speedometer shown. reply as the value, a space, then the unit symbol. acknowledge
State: 44 mph
